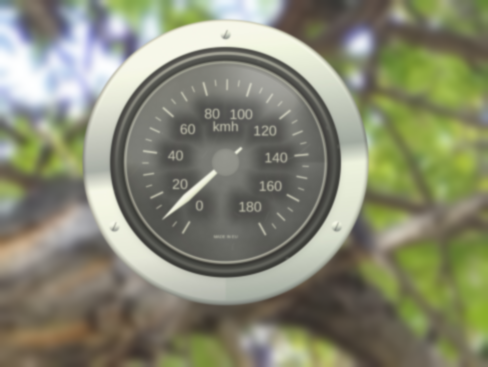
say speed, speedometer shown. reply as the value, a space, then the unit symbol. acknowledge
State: 10 km/h
